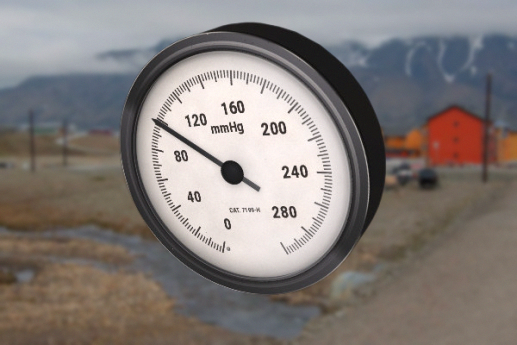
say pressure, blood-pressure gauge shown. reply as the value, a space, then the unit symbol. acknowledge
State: 100 mmHg
